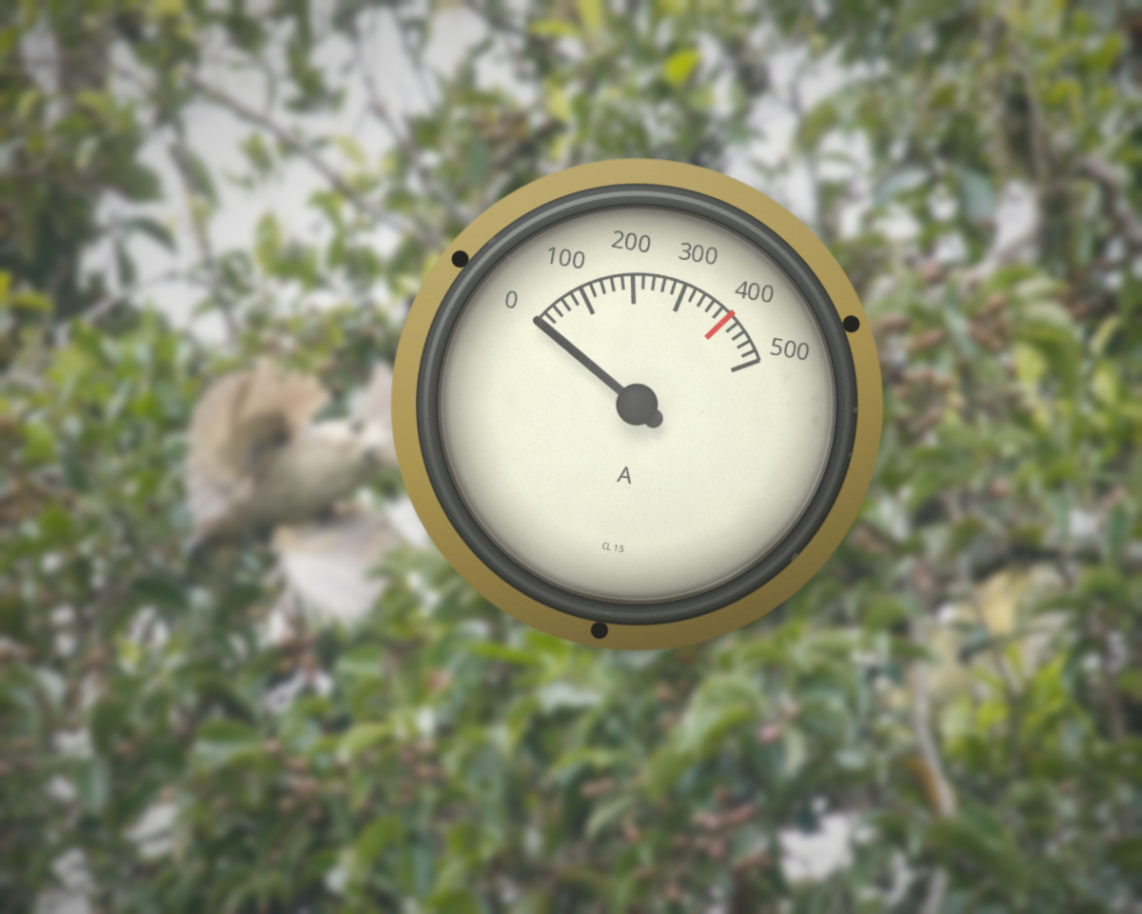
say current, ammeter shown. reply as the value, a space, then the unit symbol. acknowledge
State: 0 A
